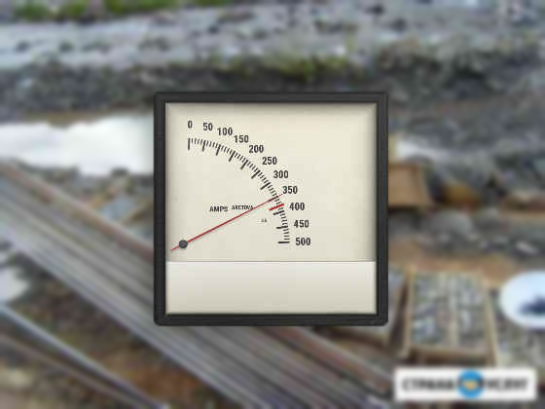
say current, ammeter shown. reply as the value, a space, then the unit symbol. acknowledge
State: 350 A
